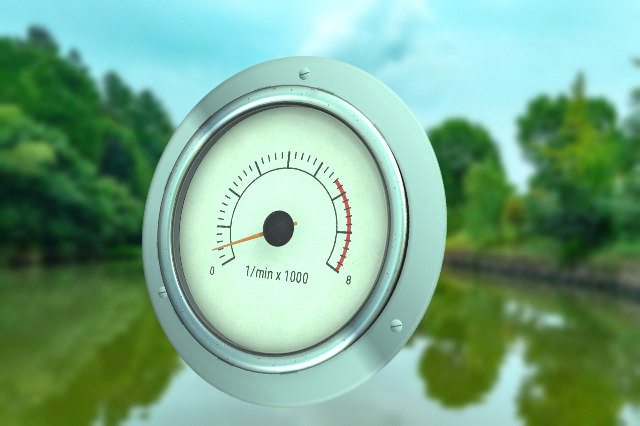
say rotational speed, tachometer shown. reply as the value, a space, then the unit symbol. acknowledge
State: 400 rpm
